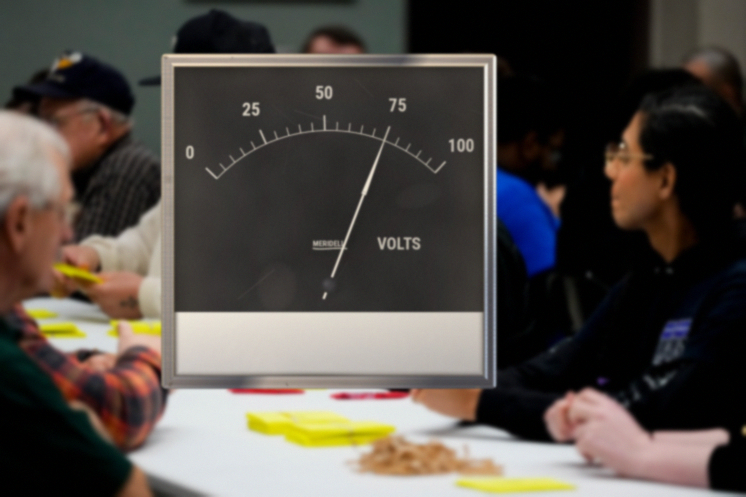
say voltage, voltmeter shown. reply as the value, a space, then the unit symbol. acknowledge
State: 75 V
